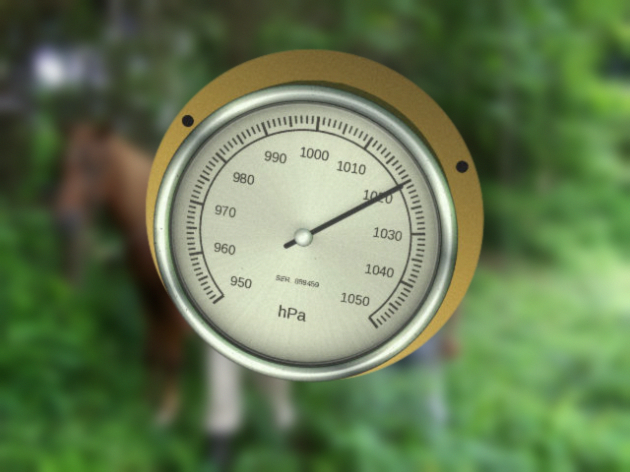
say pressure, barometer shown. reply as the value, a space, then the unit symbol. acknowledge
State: 1020 hPa
